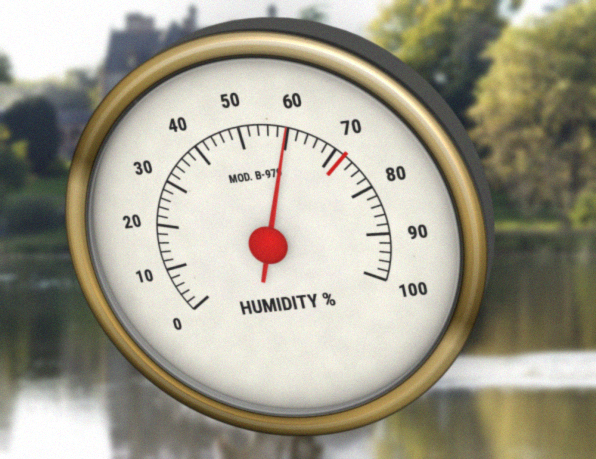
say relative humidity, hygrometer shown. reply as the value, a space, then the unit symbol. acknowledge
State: 60 %
